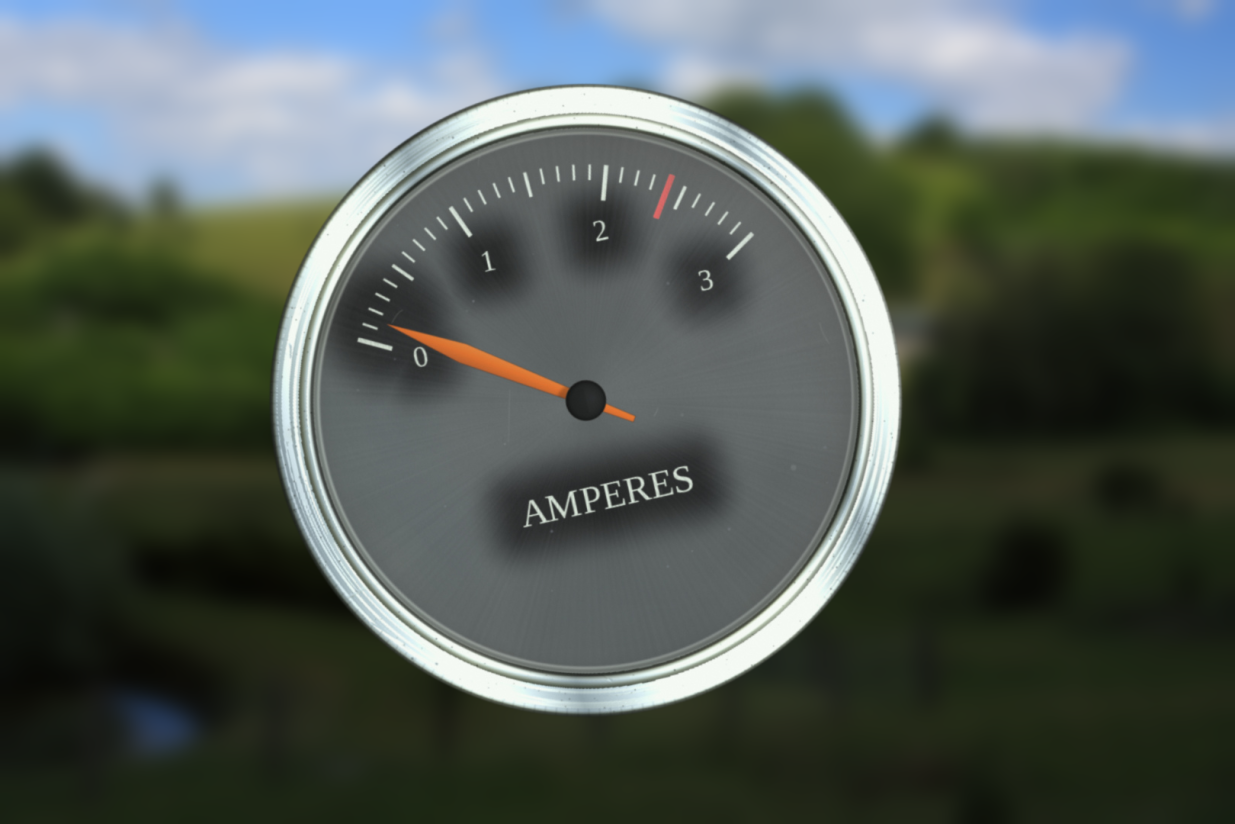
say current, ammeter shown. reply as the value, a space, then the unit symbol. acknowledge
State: 0.15 A
